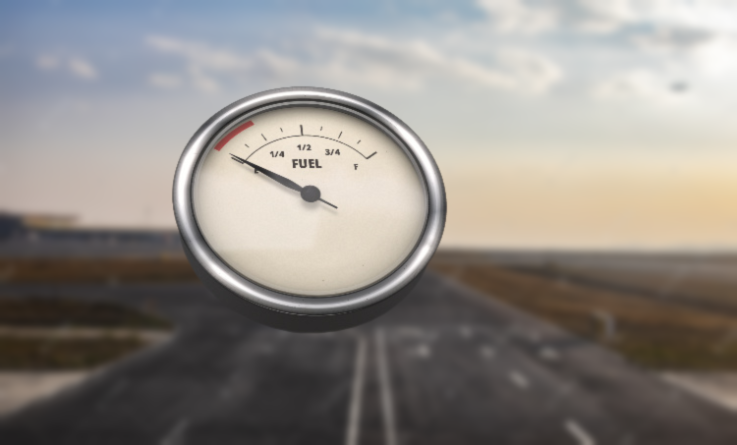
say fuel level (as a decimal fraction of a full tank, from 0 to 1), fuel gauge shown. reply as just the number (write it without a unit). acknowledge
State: 0
